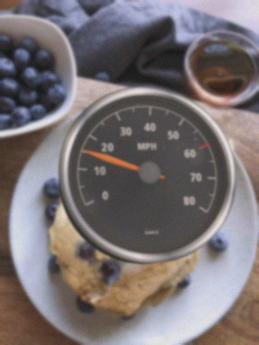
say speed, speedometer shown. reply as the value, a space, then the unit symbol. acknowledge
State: 15 mph
